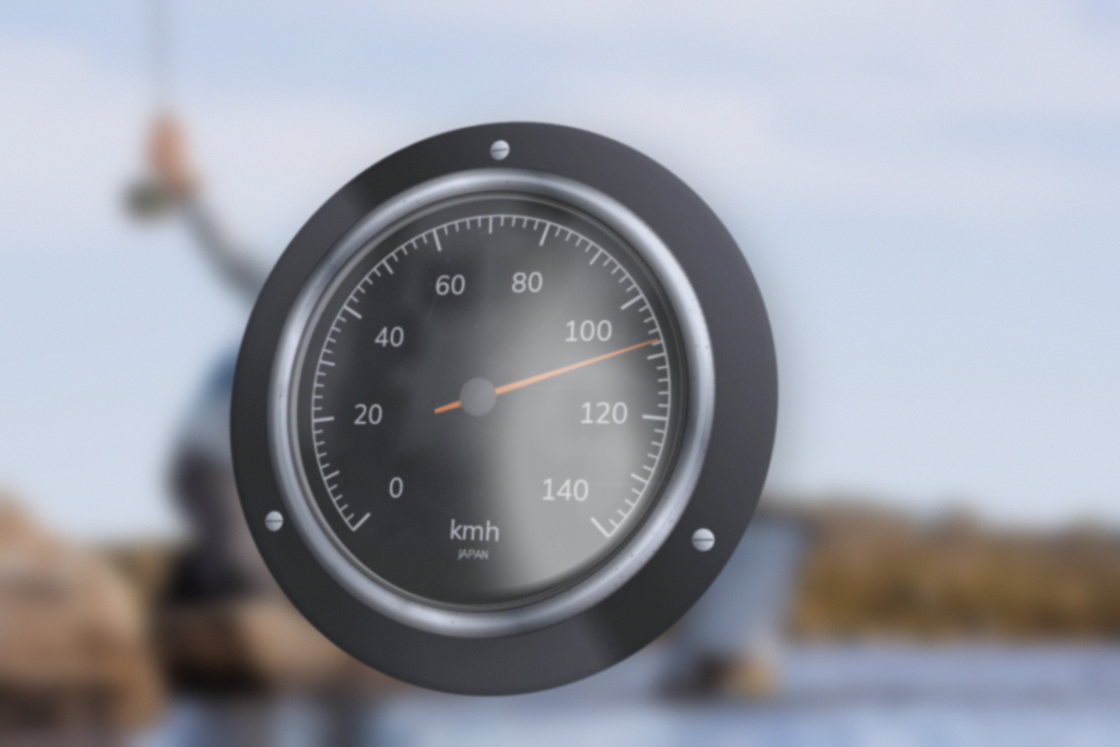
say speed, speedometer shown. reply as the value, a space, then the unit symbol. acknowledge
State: 108 km/h
